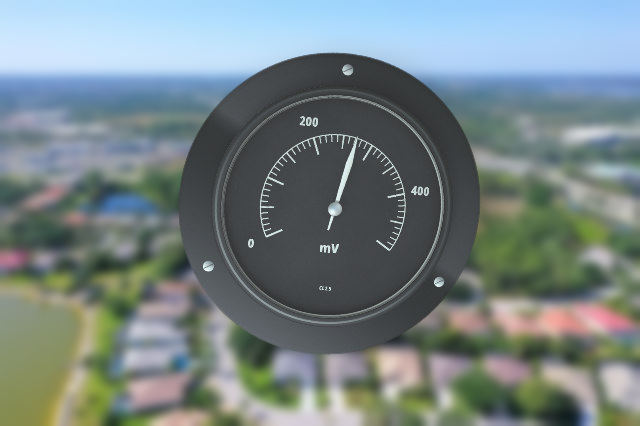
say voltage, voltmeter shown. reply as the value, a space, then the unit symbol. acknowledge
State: 270 mV
